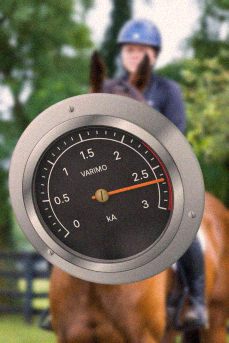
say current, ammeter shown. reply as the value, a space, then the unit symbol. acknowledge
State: 2.65 kA
